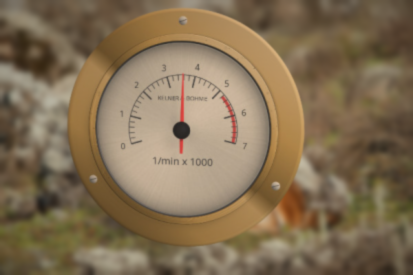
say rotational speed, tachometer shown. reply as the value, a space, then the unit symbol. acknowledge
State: 3600 rpm
